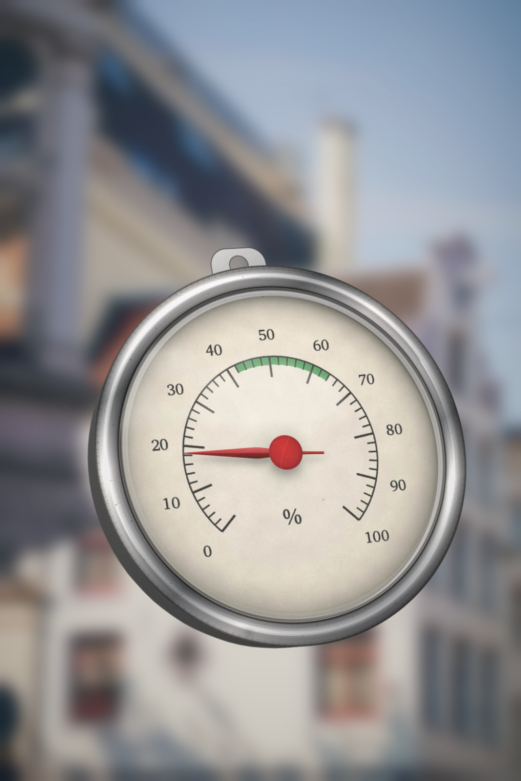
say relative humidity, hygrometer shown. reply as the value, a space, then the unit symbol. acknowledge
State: 18 %
